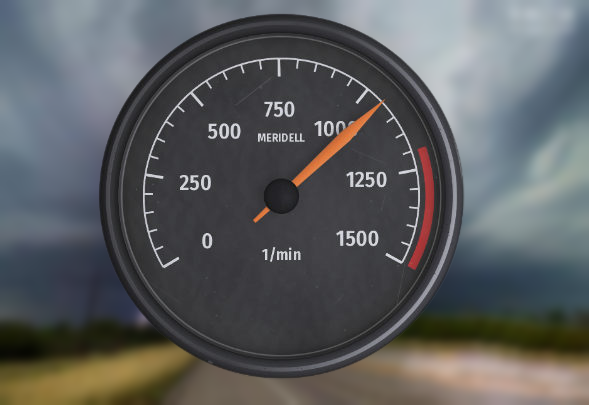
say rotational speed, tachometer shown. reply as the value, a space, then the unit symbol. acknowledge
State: 1050 rpm
